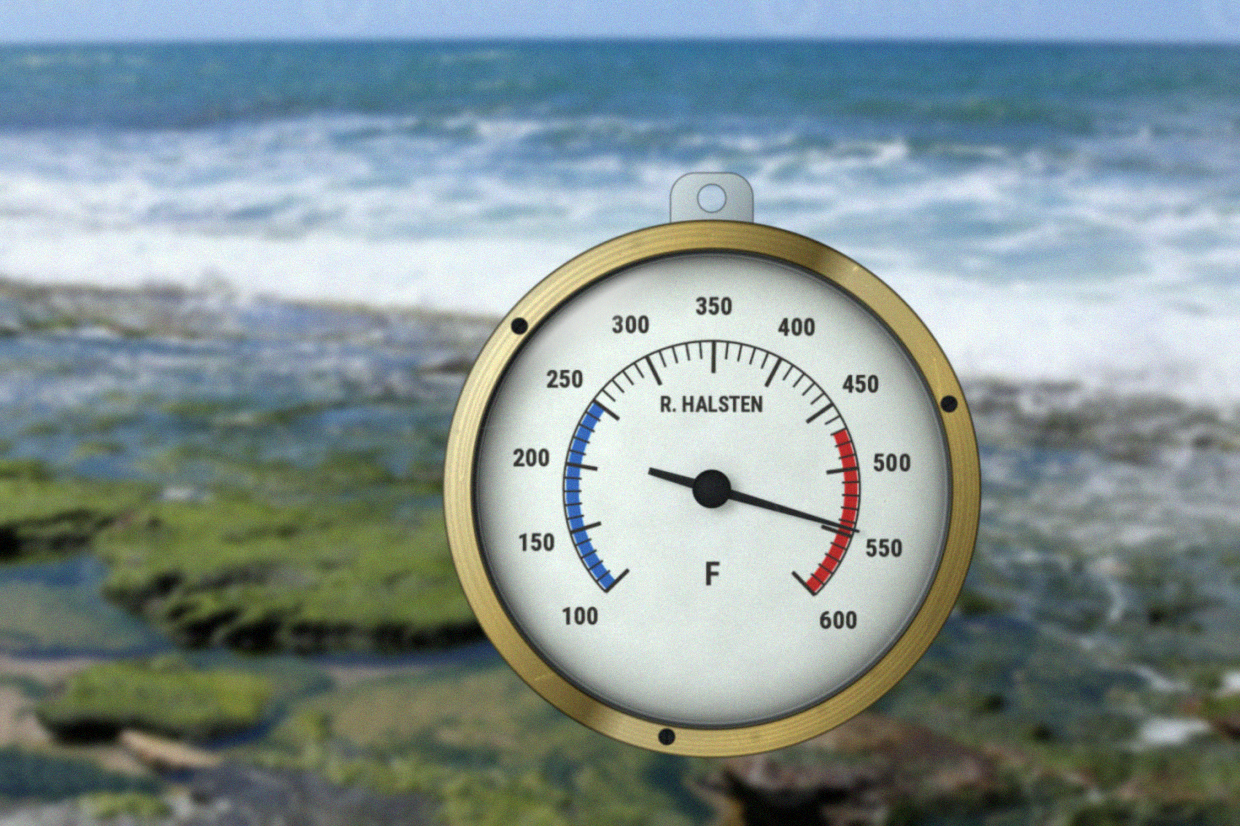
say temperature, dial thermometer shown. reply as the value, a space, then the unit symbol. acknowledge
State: 545 °F
